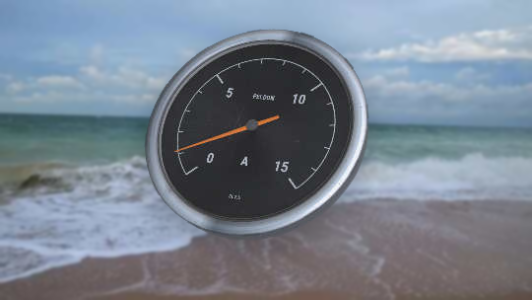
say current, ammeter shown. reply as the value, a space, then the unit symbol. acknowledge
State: 1 A
